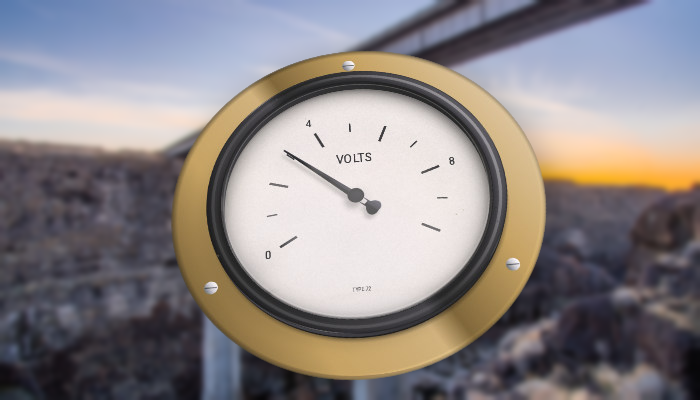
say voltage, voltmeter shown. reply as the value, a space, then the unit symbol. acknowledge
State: 3 V
